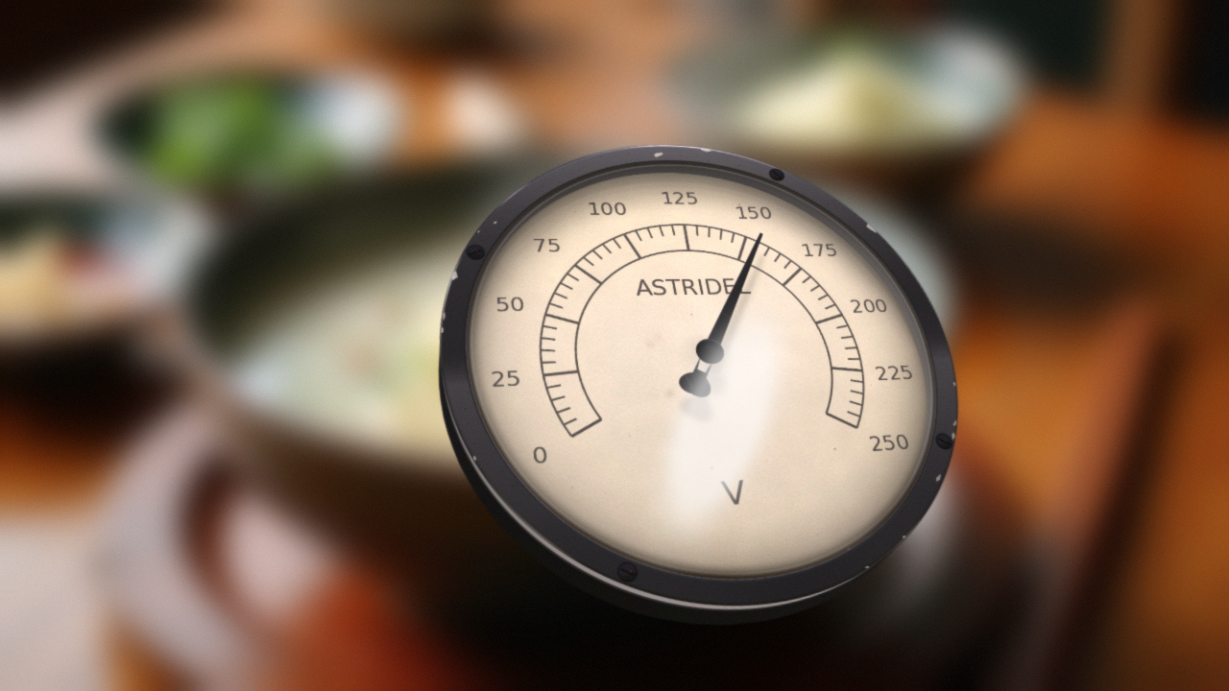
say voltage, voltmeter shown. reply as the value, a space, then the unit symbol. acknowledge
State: 155 V
